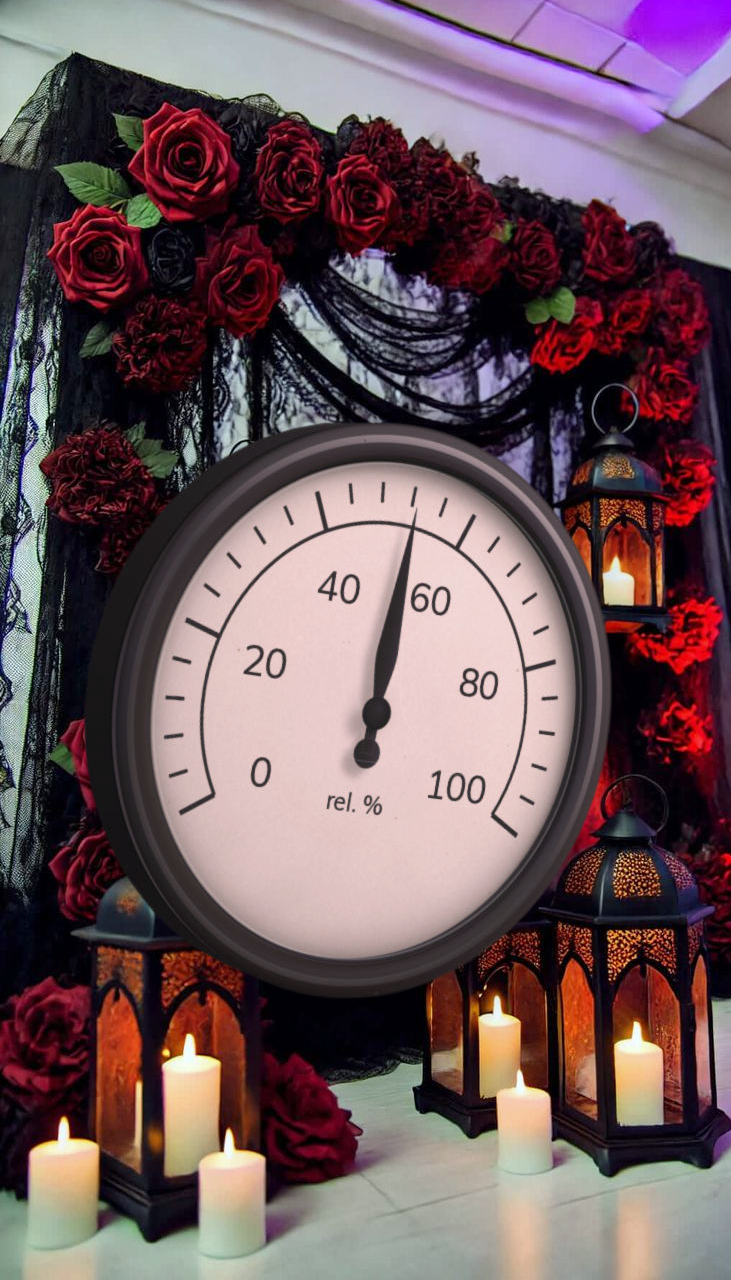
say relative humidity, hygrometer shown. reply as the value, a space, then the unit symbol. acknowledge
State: 52 %
